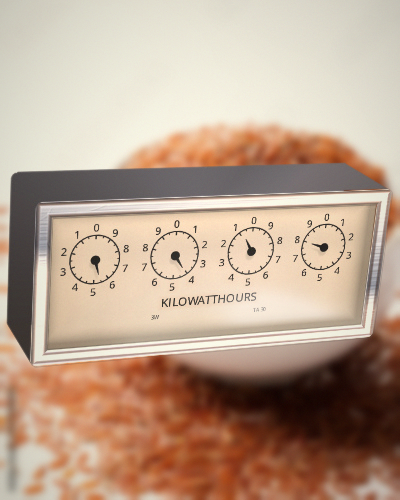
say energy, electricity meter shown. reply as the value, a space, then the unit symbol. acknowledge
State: 5408 kWh
